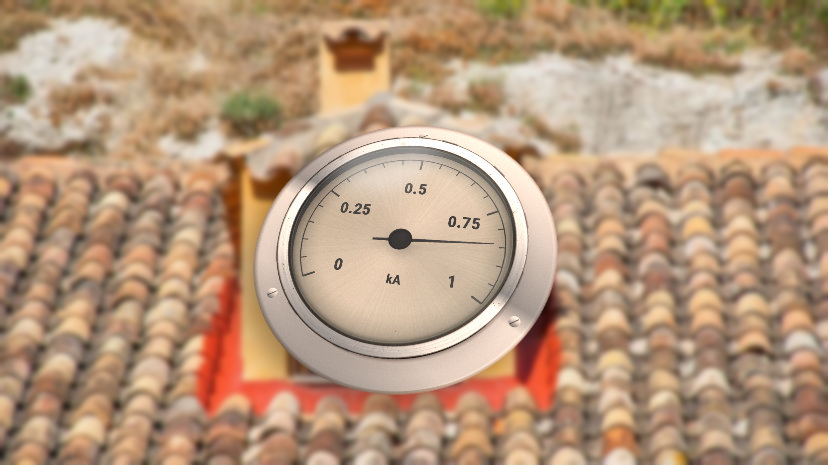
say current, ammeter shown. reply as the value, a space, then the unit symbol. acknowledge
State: 0.85 kA
